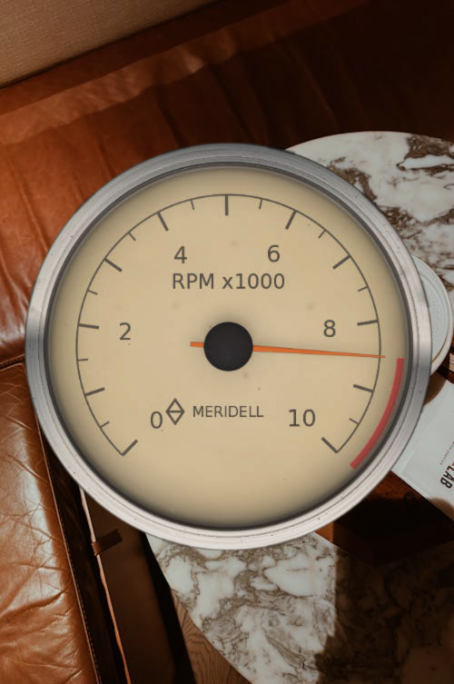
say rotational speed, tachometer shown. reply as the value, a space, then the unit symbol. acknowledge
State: 8500 rpm
